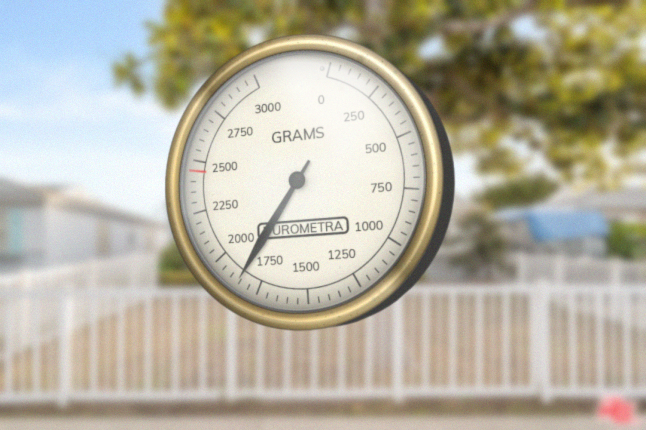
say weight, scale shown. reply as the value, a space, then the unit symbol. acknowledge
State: 1850 g
